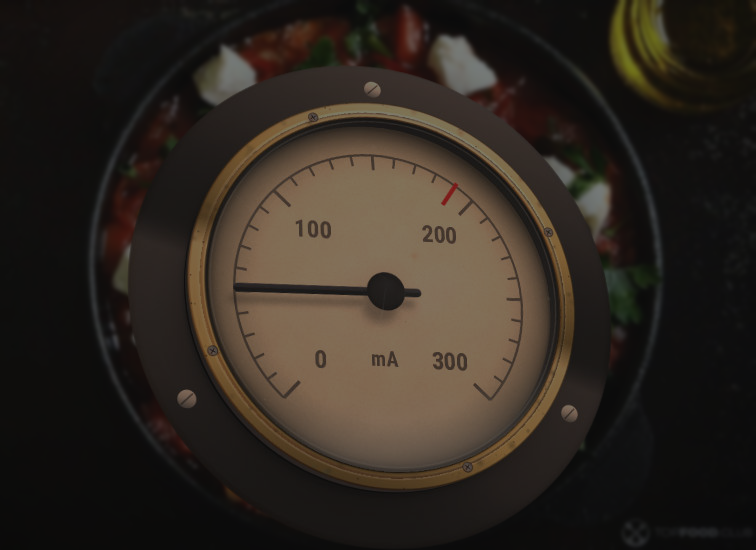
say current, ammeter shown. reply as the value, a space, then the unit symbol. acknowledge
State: 50 mA
